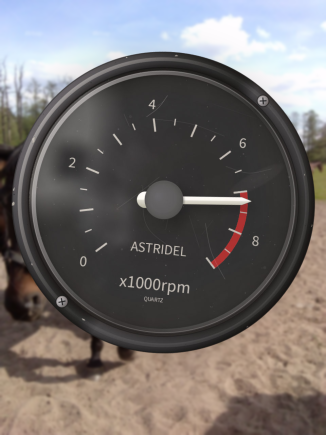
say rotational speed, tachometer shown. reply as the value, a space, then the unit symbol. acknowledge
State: 7250 rpm
